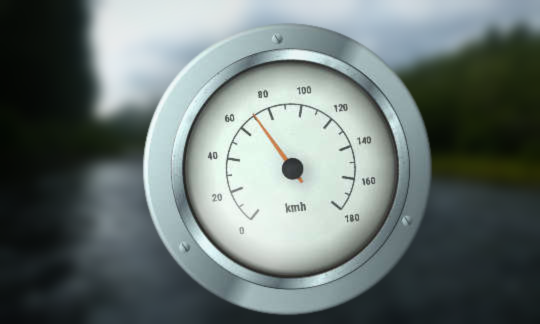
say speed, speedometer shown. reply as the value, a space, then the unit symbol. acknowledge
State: 70 km/h
